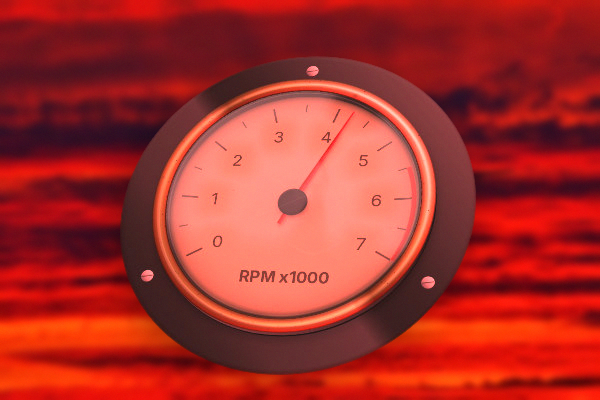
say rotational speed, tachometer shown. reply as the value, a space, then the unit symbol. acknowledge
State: 4250 rpm
